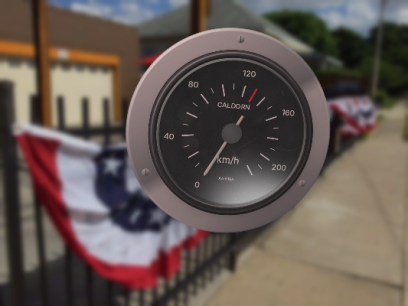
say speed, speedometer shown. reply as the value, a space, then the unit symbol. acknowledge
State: 0 km/h
